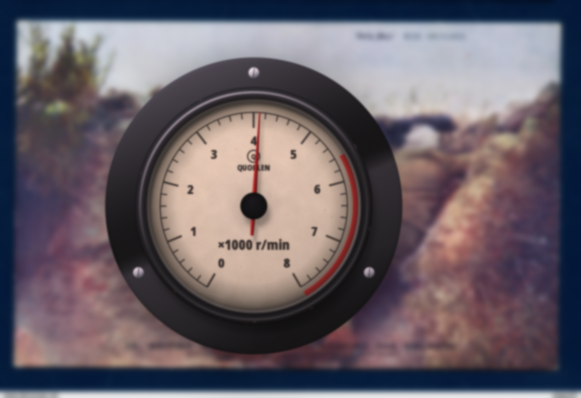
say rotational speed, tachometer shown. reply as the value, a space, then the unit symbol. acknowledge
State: 4100 rpm
